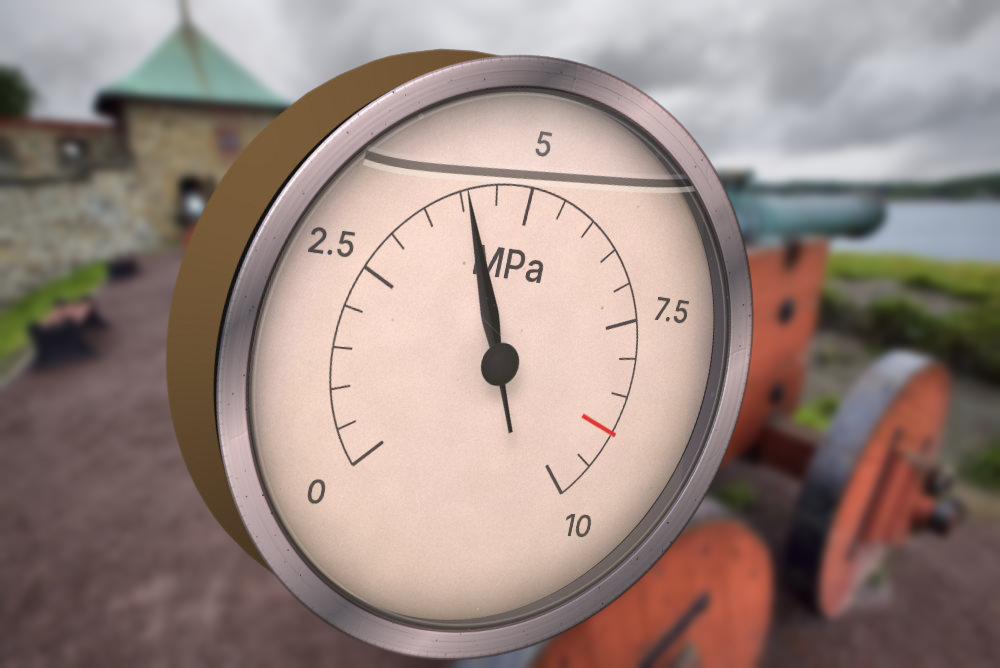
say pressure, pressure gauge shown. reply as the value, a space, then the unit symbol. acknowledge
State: 4 MPa
